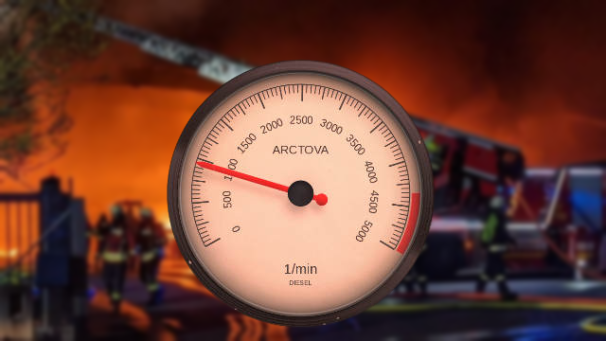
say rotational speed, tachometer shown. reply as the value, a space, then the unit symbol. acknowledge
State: 950 rpm
